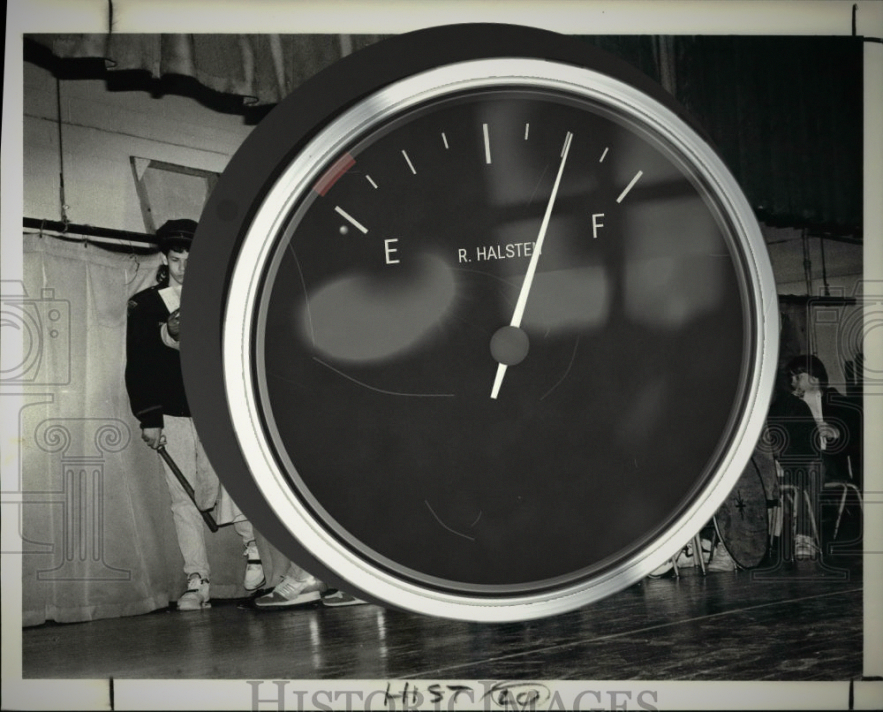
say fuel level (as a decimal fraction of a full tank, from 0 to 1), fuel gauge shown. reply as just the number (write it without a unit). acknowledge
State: 0.75
